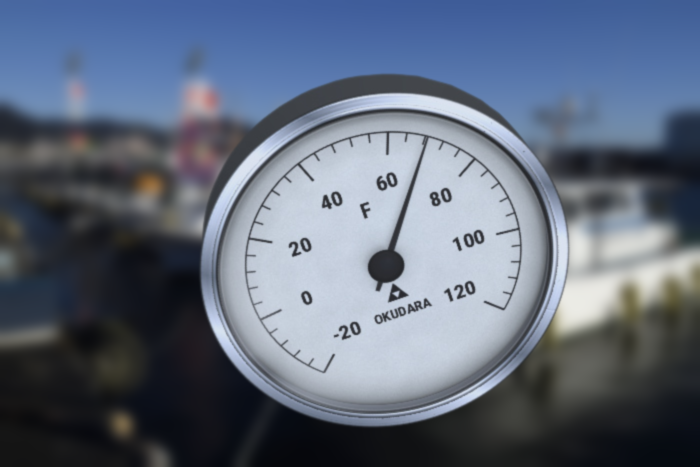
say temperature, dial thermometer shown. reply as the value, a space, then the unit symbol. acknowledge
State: 68 °F
